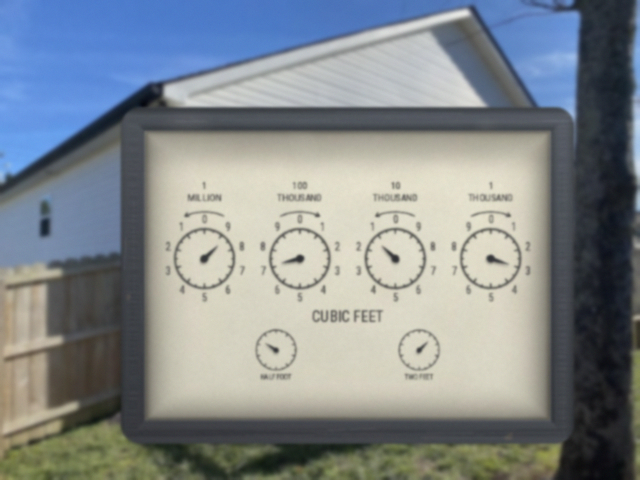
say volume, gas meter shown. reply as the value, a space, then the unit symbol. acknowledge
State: 871300 ft³
